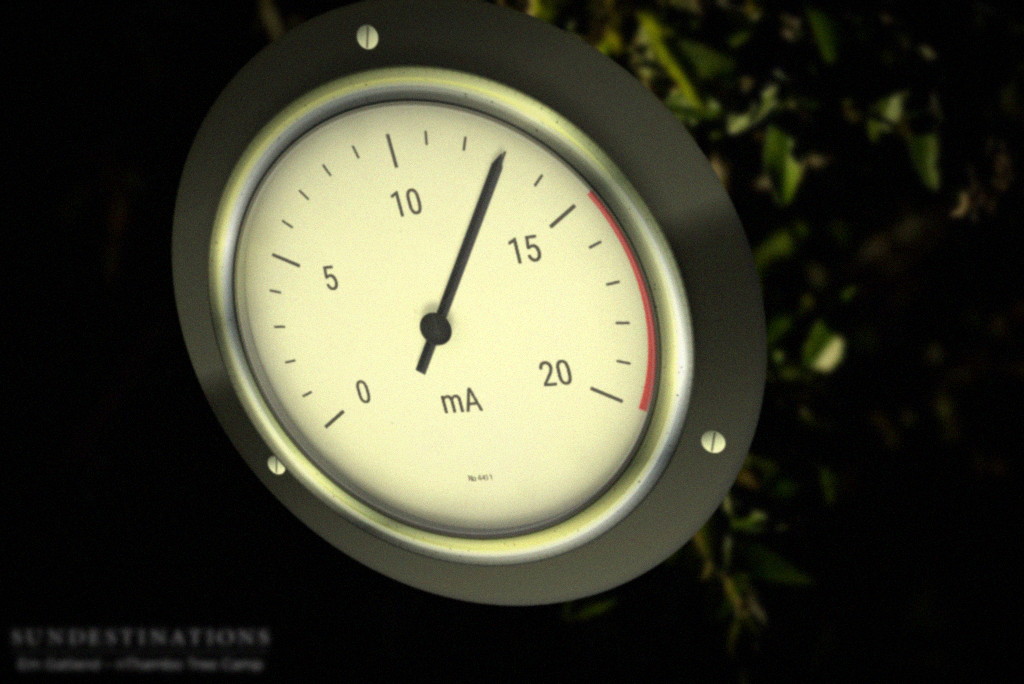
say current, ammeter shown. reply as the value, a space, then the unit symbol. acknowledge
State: 13 mA
